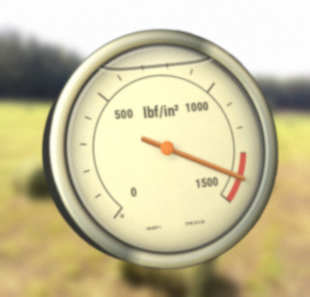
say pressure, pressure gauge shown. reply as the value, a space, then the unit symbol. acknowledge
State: 1400 psi
